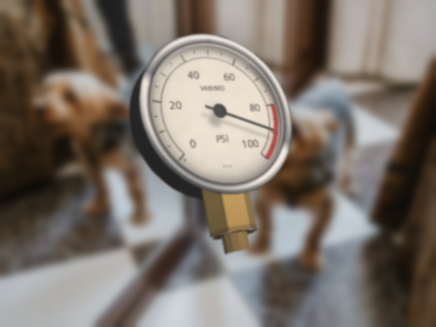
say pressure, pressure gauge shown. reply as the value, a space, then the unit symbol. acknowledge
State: 90 psi
